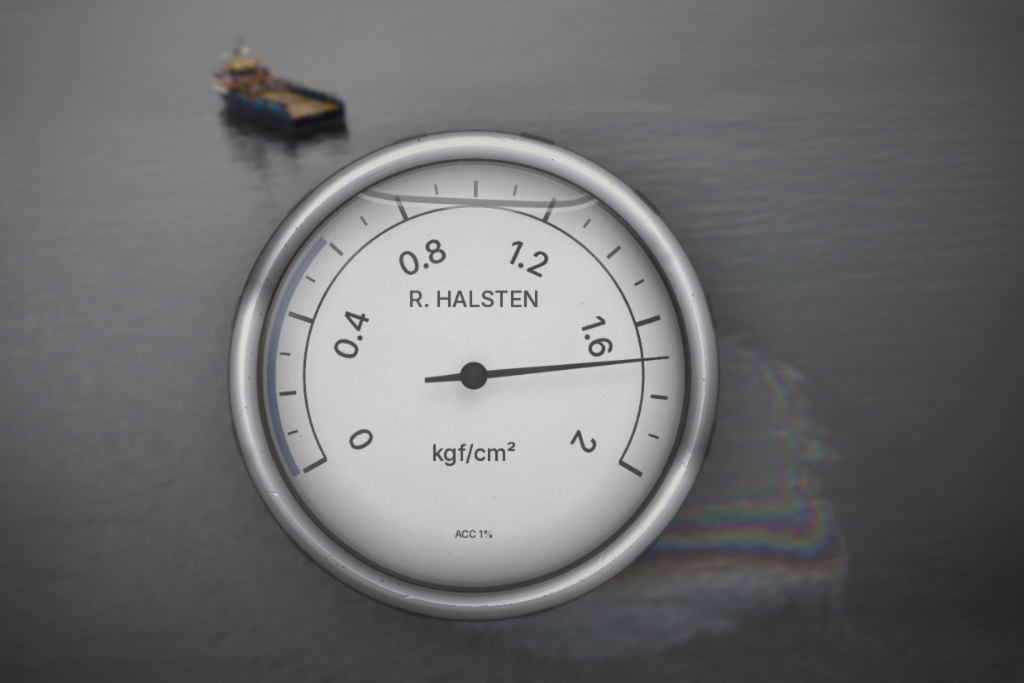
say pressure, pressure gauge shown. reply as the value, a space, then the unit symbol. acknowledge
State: 1.7 kg/cm²
